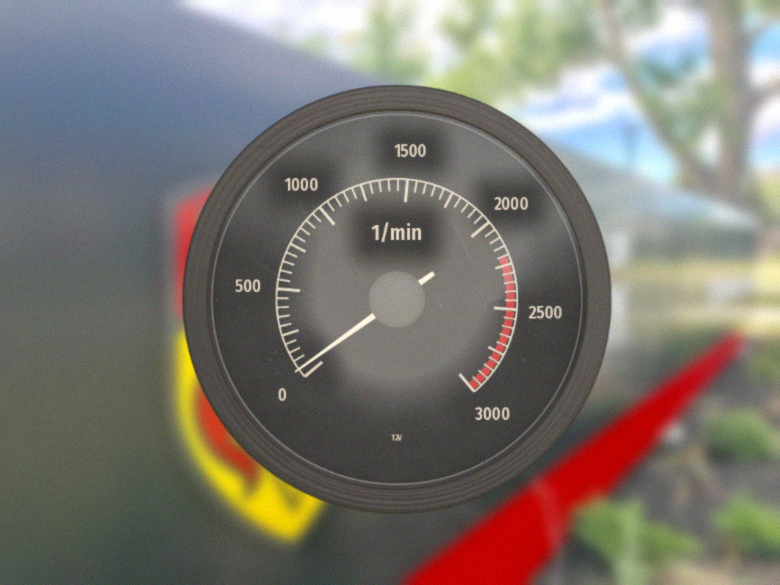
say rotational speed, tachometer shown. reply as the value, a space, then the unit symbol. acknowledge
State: 50 rpm
